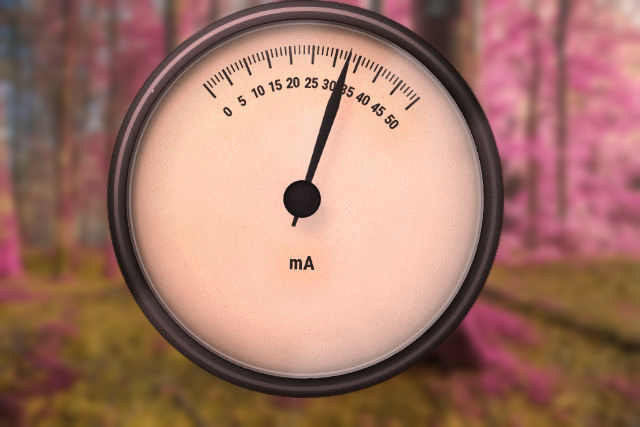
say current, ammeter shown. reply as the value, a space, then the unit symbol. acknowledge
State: 33 mA
